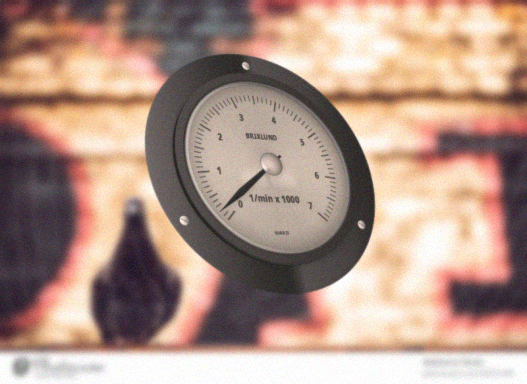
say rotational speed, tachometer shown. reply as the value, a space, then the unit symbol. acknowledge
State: 200 rpm
